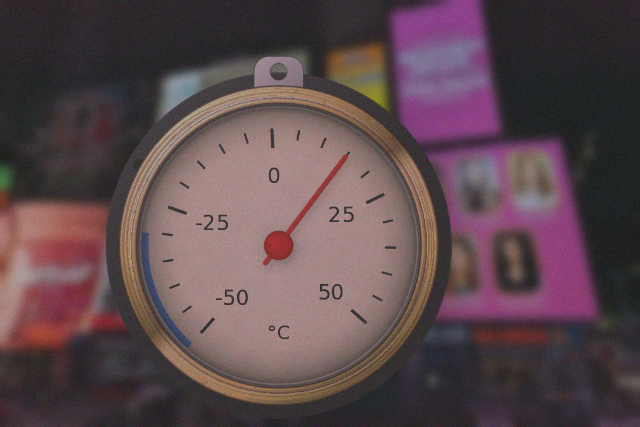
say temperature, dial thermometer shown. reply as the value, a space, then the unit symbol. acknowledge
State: 15 °C
